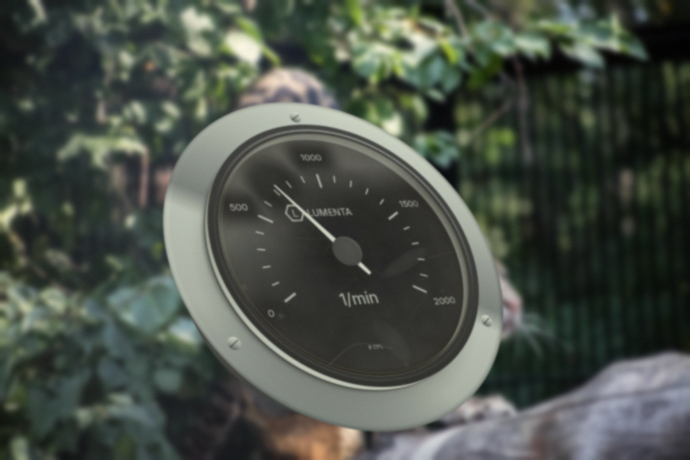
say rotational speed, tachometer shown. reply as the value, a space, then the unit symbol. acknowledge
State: 700 rpm
